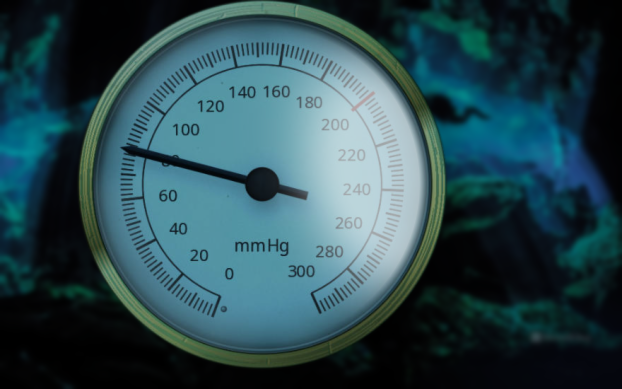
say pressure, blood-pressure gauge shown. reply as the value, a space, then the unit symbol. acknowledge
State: 80 mmHg
